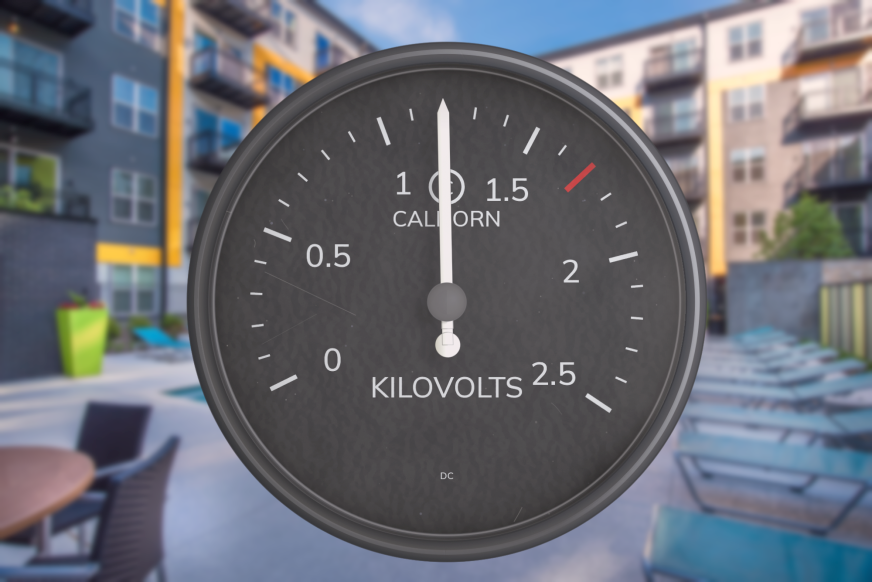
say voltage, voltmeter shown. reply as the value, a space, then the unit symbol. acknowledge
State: 1.2 kV
